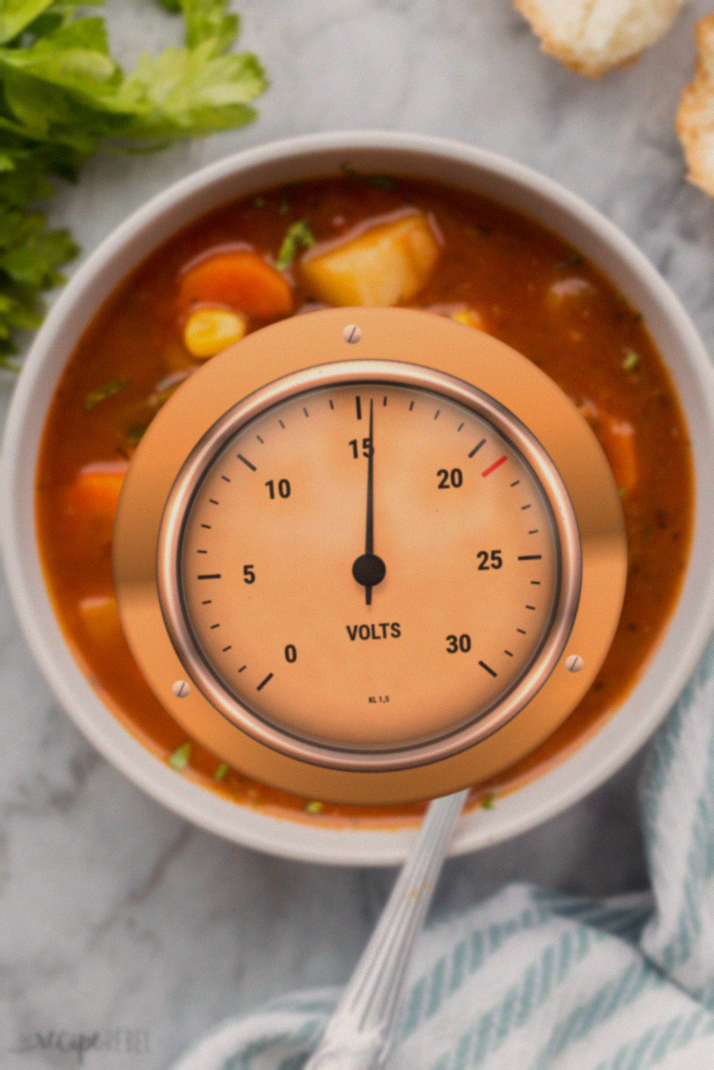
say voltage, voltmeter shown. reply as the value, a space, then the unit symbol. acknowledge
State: 15.5 V
